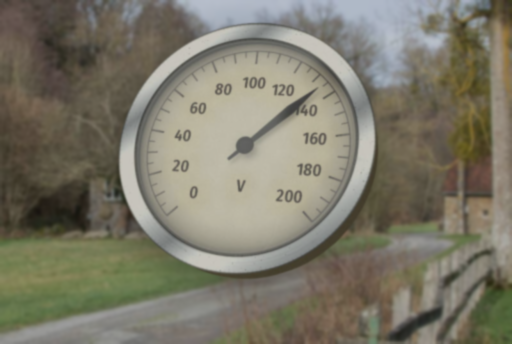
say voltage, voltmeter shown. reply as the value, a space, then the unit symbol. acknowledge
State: 135 V
